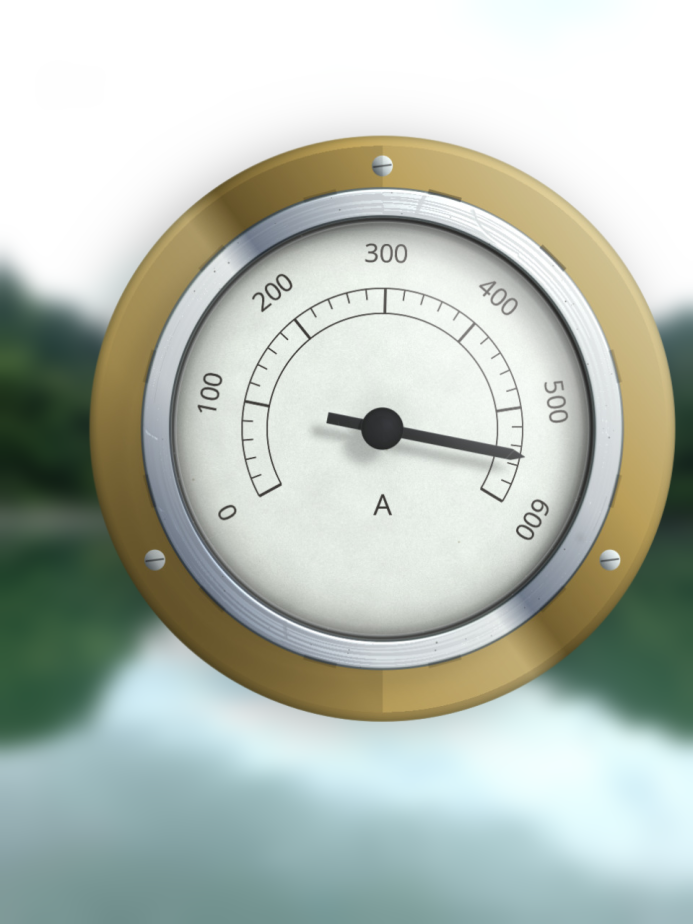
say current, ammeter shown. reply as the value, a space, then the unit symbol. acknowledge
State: 550 A
